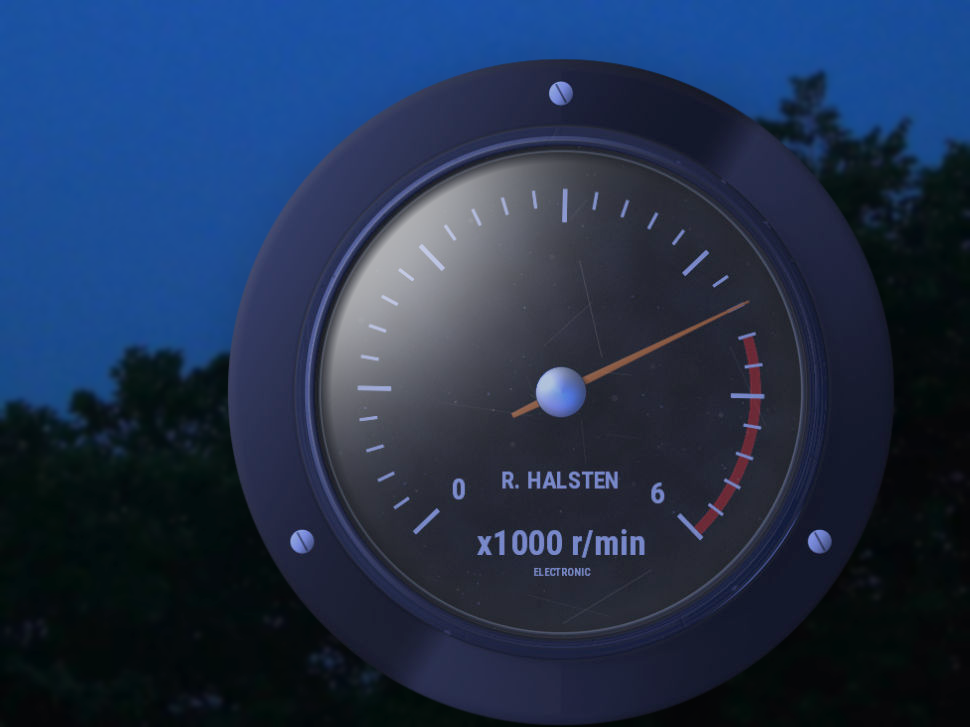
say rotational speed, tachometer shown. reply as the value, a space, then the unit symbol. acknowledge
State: 4400 rpm
